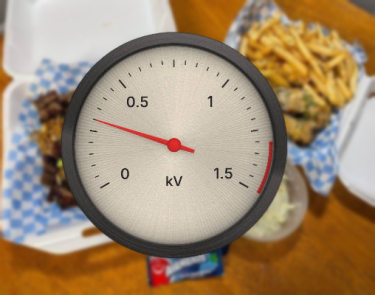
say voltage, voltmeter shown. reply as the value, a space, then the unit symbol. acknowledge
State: 0.3 kV
